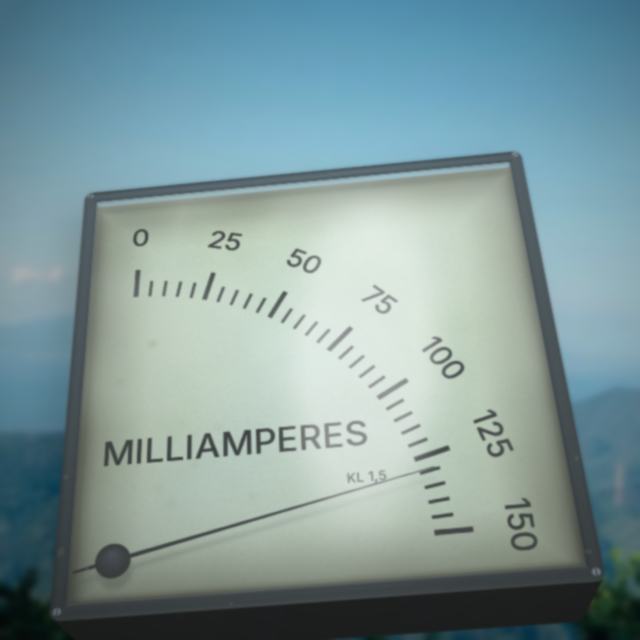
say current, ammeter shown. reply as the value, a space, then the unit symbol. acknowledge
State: 130 mA
